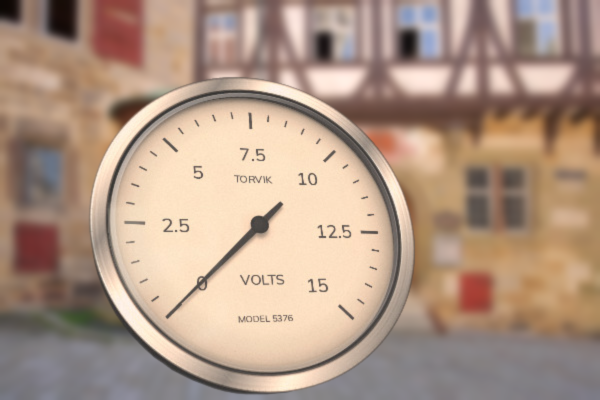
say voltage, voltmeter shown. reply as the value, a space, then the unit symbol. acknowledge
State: 0 V
